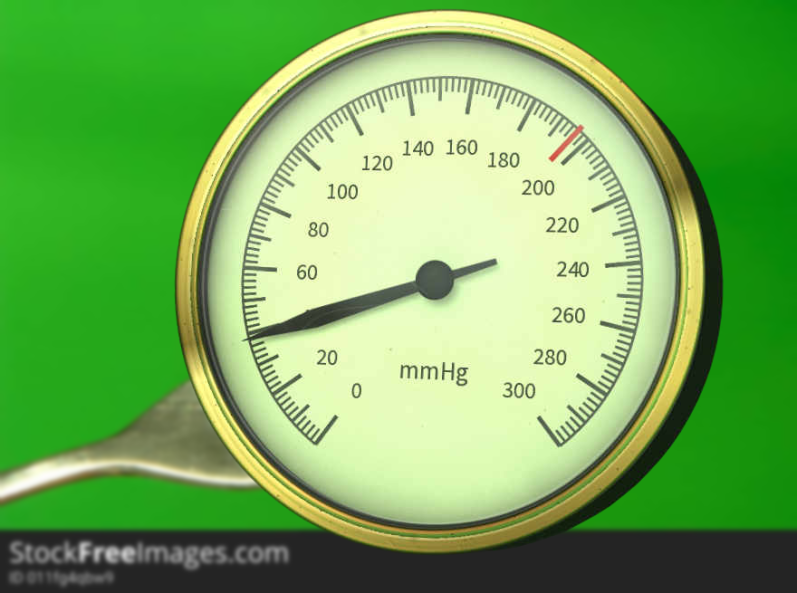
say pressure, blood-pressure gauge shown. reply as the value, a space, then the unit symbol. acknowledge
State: 38 mmHg
